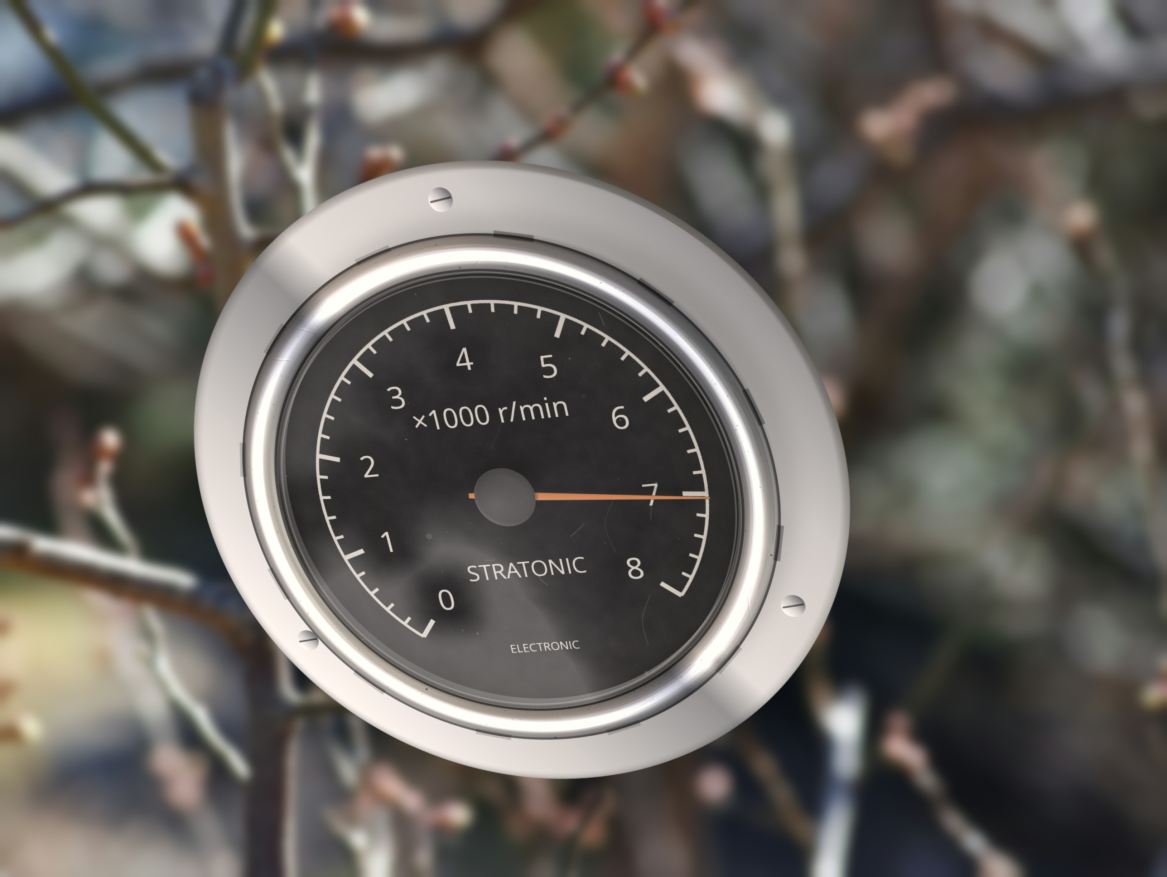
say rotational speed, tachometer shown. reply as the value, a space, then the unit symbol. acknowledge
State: 7000 rpm
